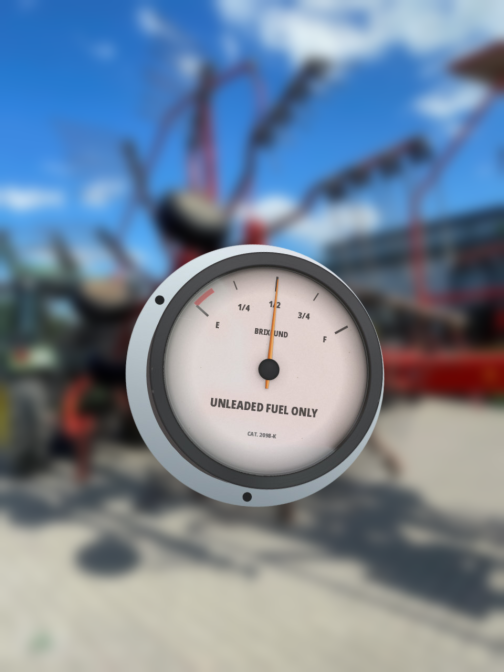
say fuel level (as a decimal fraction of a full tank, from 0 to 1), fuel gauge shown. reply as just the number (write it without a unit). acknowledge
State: 0.5
